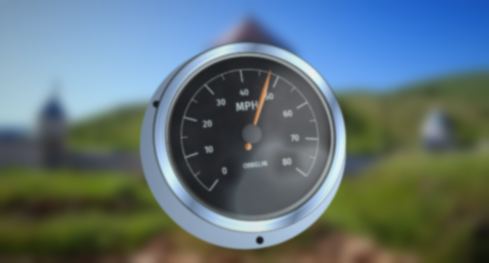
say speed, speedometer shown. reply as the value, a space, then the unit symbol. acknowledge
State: 47.5 mph
